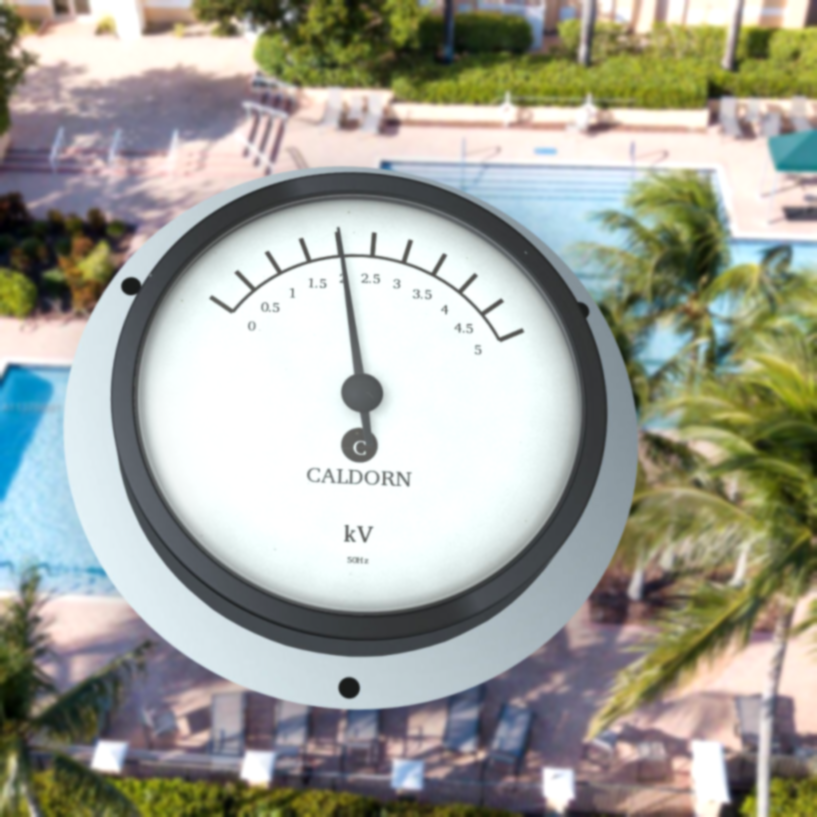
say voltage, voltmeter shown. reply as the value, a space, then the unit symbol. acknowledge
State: 2 kV
